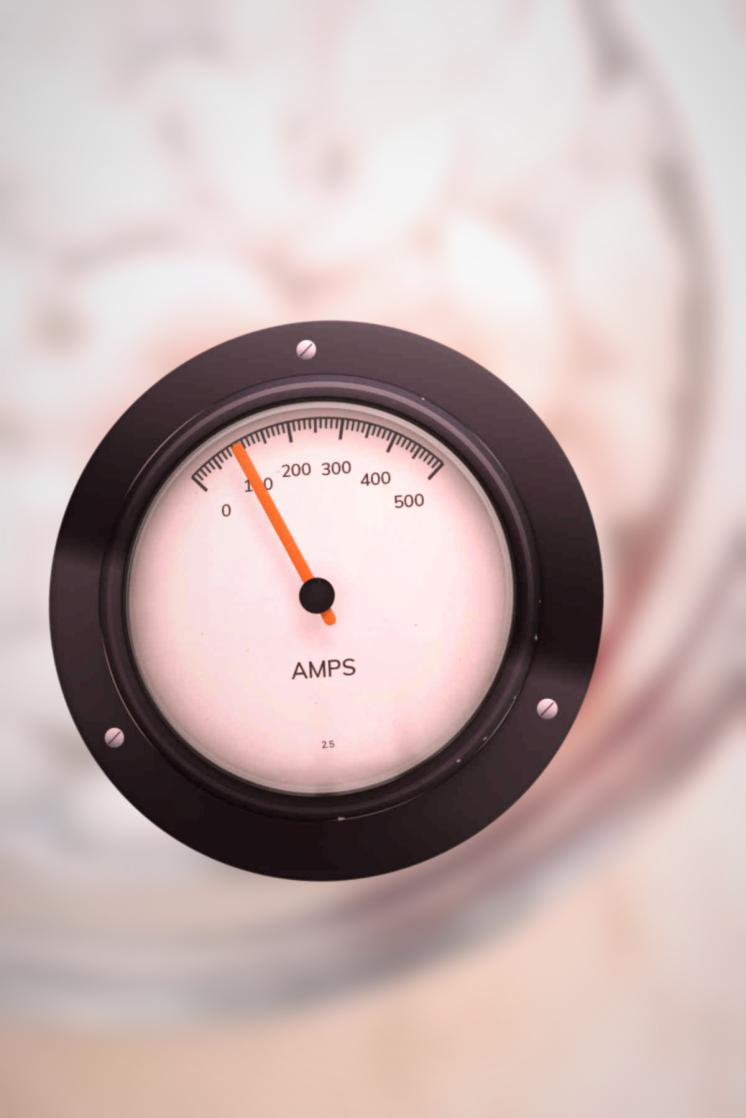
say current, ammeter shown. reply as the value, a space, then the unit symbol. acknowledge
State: 100 A
